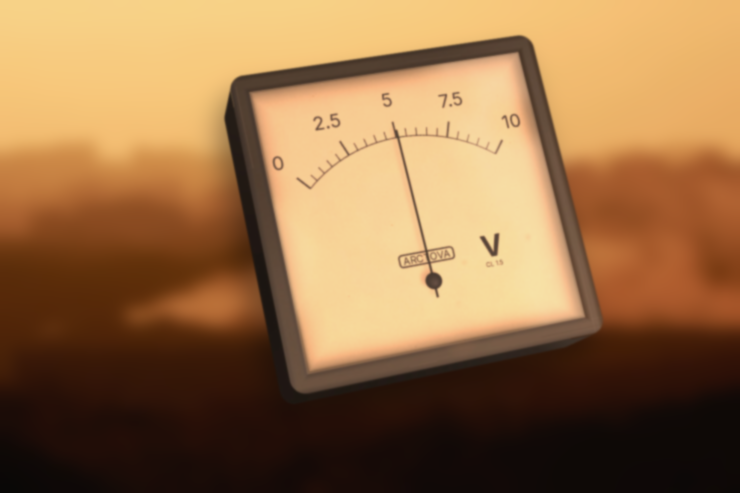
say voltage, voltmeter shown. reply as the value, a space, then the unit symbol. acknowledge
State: 5 V
